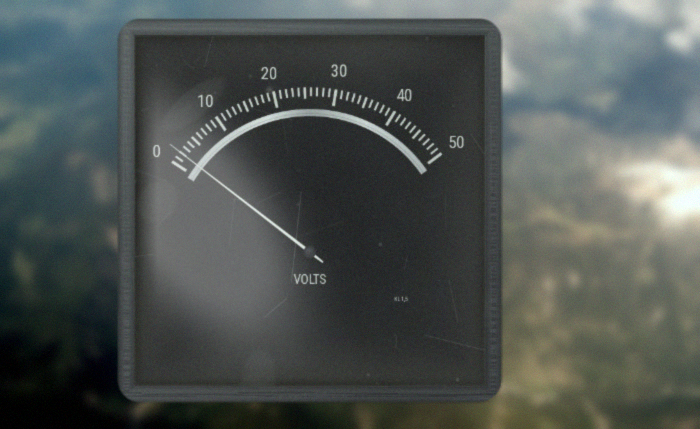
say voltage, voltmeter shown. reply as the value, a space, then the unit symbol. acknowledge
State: 2 V
